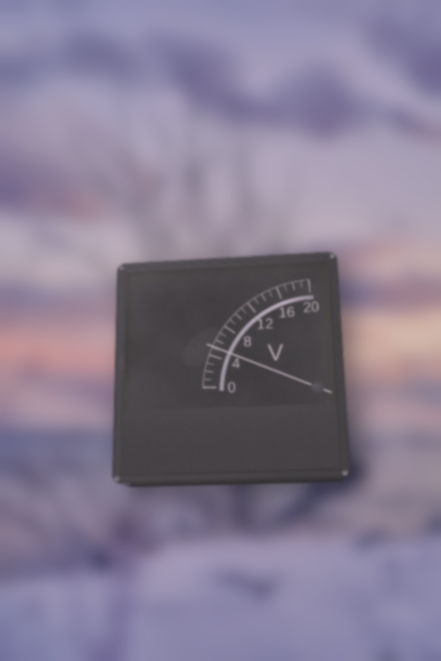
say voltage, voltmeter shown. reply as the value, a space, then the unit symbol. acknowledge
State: 5 V
